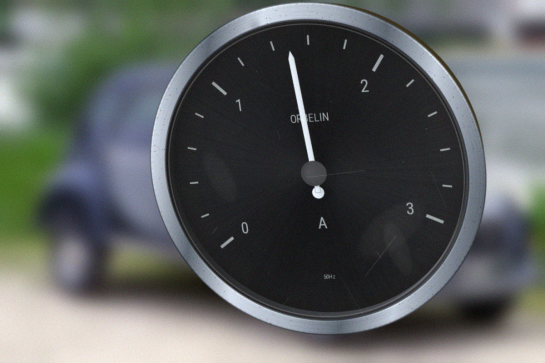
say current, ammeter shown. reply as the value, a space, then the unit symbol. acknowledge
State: 1.5 A
